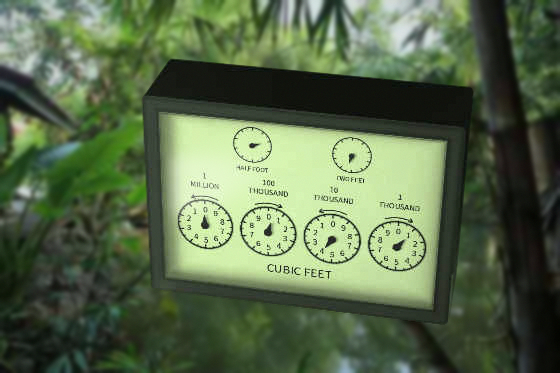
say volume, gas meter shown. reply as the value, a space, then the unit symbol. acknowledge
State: 4100 ft³
